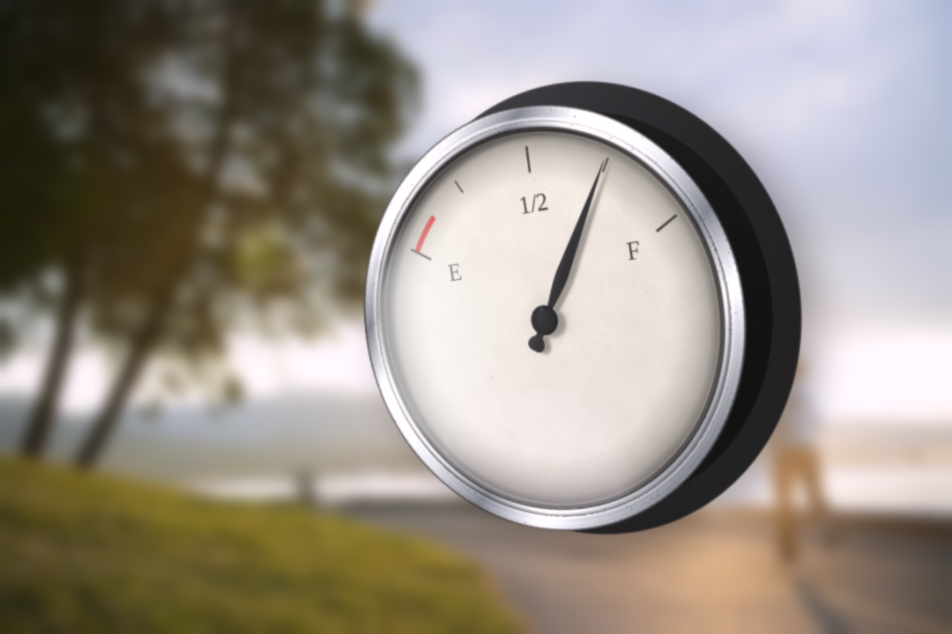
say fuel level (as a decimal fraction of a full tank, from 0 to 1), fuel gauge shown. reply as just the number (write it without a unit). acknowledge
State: 0.75
